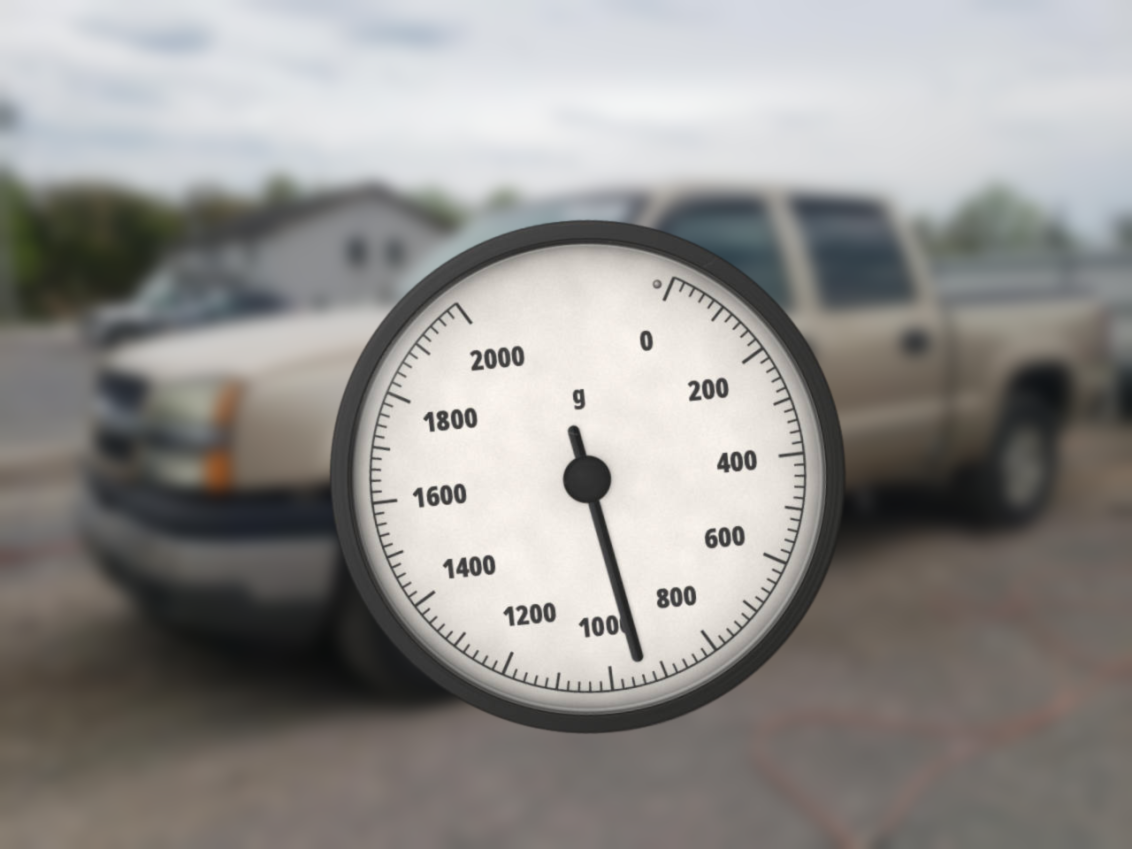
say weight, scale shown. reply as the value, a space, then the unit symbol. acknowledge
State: 940 g
